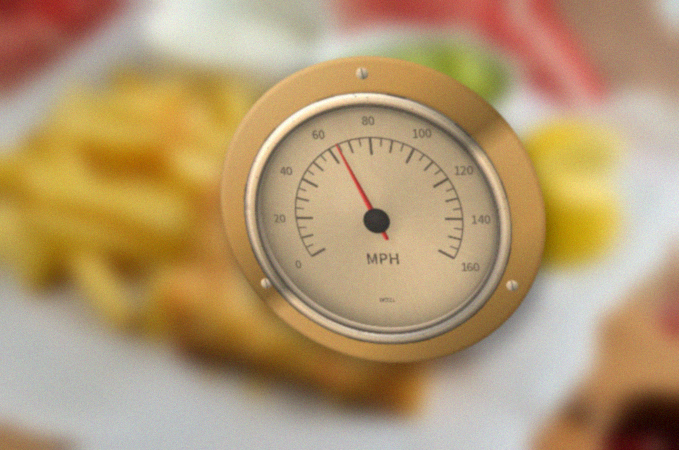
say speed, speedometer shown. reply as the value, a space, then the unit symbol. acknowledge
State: 65 mph
